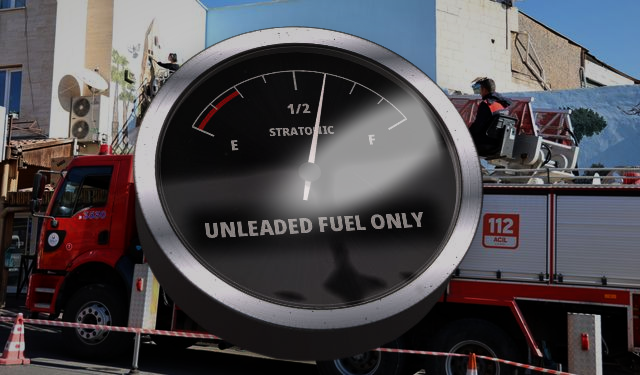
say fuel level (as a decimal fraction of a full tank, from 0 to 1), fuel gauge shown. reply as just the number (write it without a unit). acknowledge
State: 0.625
